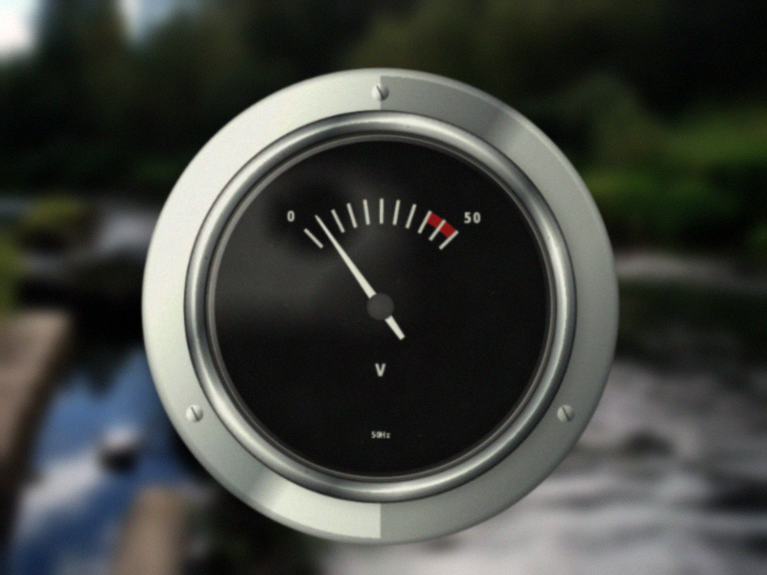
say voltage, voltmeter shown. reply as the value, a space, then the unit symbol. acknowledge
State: 5 V
